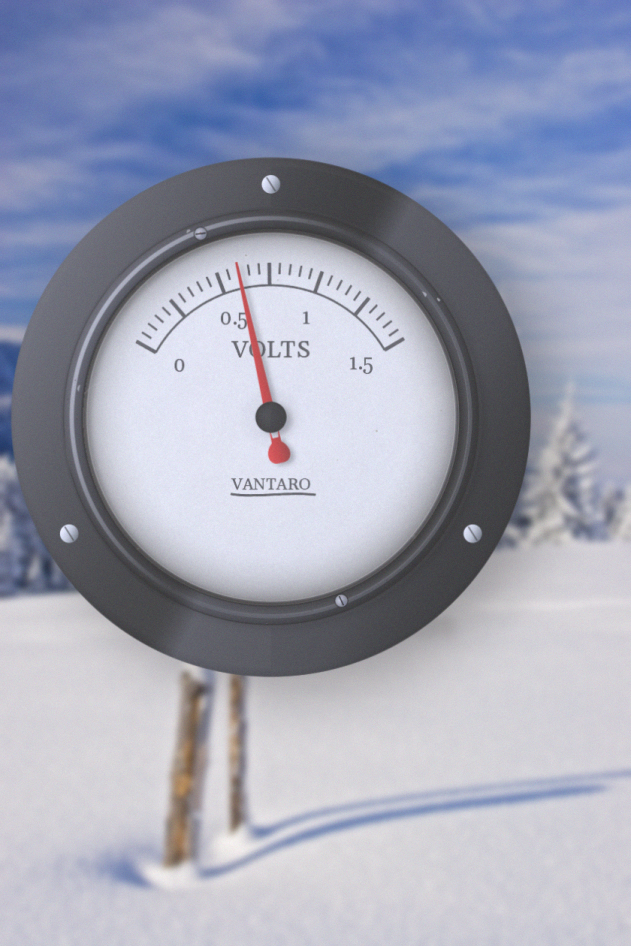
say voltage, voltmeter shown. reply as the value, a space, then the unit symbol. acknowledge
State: 0.6 V
